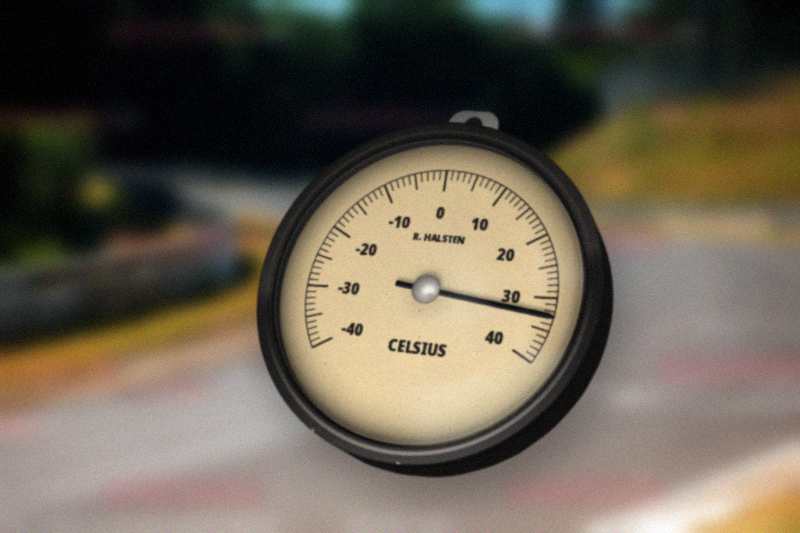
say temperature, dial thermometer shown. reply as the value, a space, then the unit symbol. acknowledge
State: 33 °C
